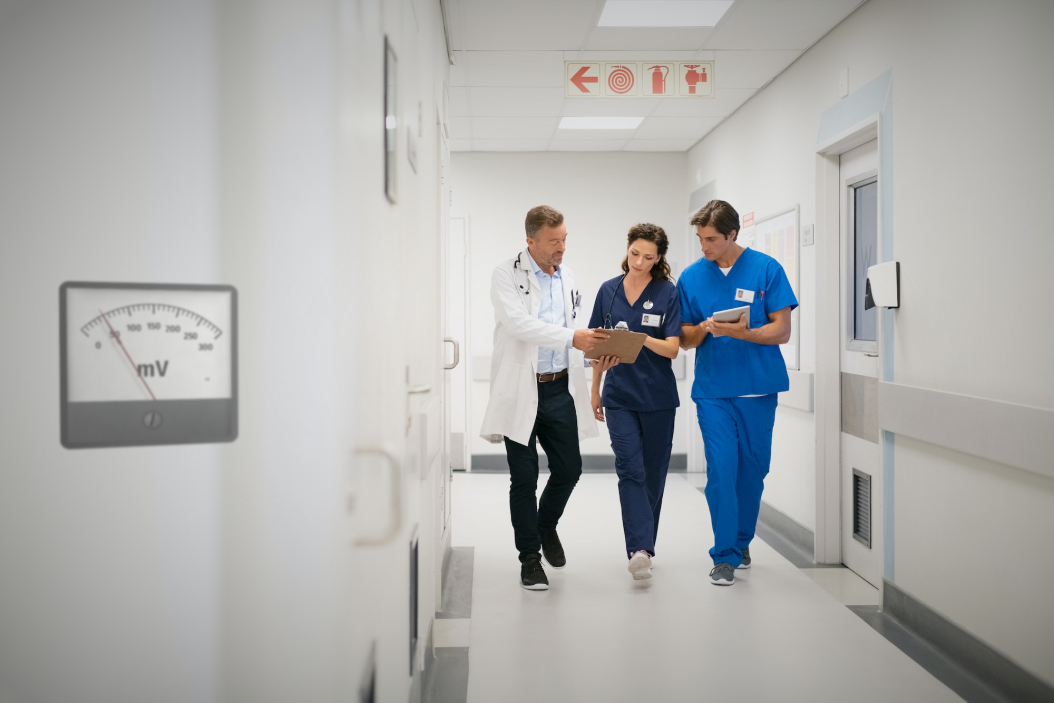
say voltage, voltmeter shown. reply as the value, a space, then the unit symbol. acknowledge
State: 50 mV
